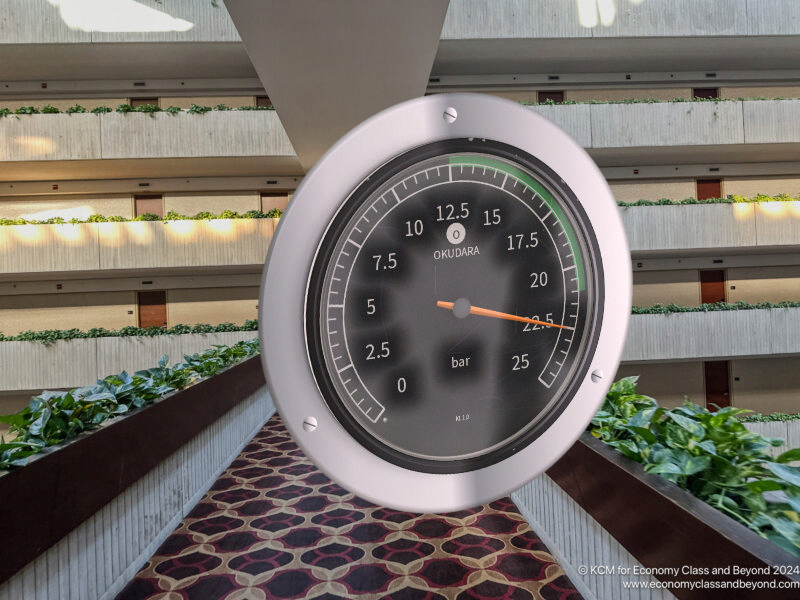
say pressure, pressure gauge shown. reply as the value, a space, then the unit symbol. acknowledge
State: 22.5 bar
